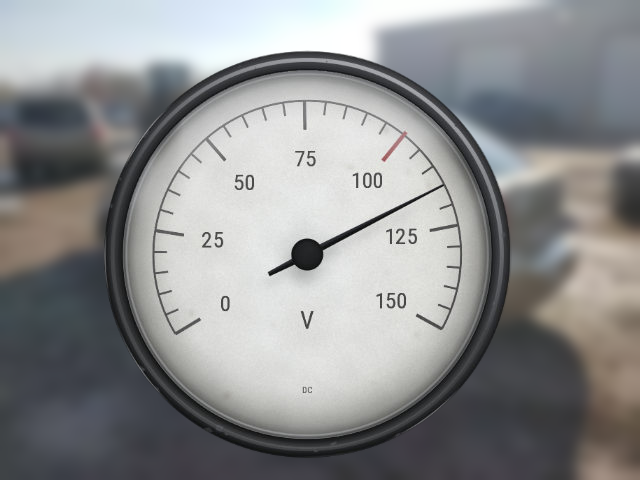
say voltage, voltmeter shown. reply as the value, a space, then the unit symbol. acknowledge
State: 115 V
